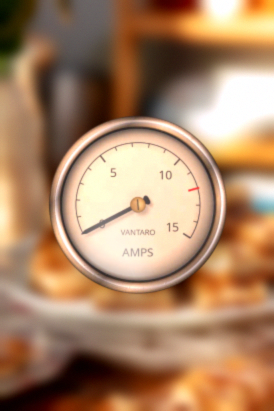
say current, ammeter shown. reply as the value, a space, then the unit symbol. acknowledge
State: 0 A
